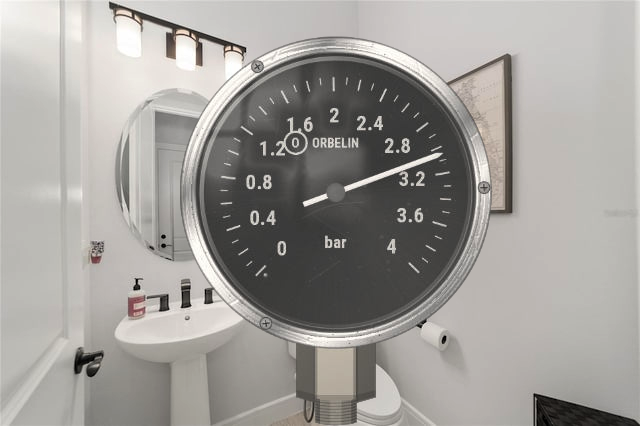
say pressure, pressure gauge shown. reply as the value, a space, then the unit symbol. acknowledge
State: 3.05 bar
